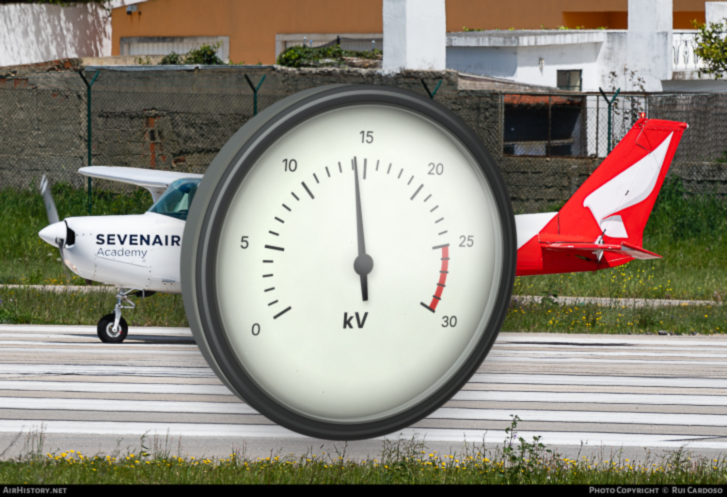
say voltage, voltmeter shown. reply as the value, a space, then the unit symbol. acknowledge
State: 14 kV
